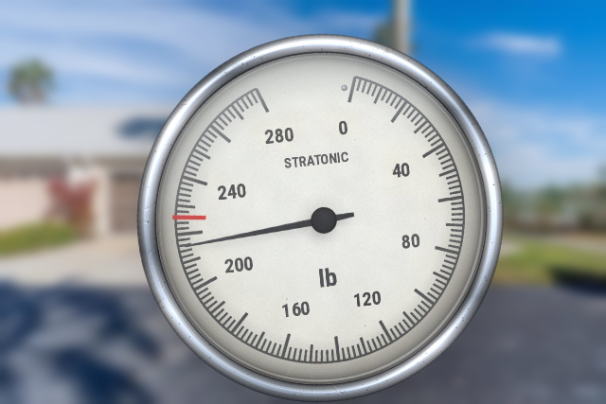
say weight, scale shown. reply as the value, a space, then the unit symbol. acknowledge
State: 216 lb
